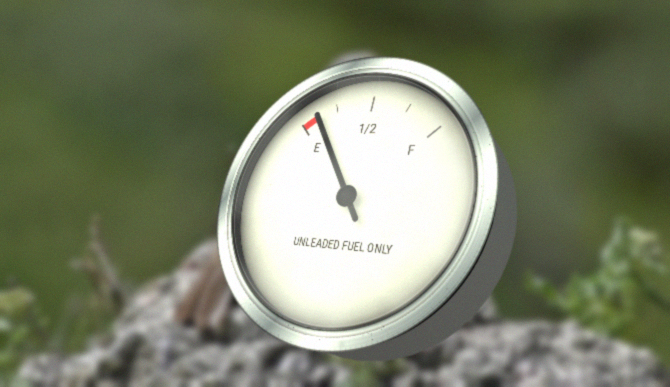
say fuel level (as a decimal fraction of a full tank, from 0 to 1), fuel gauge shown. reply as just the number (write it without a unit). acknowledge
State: 0.125
